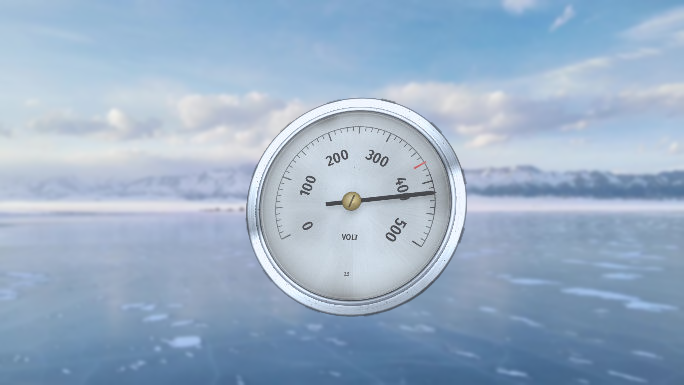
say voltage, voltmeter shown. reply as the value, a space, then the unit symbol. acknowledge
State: 420 V
